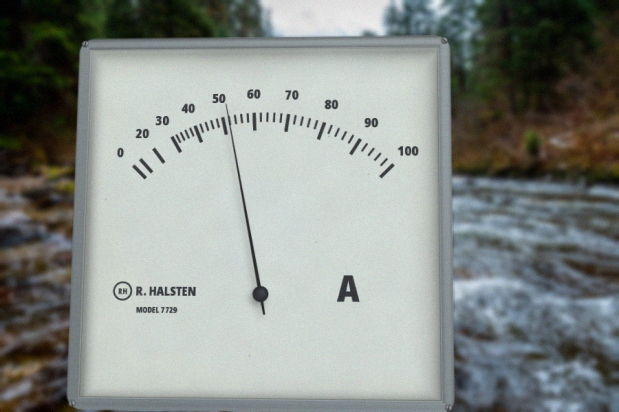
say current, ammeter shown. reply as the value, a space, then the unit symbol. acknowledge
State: 52 A
